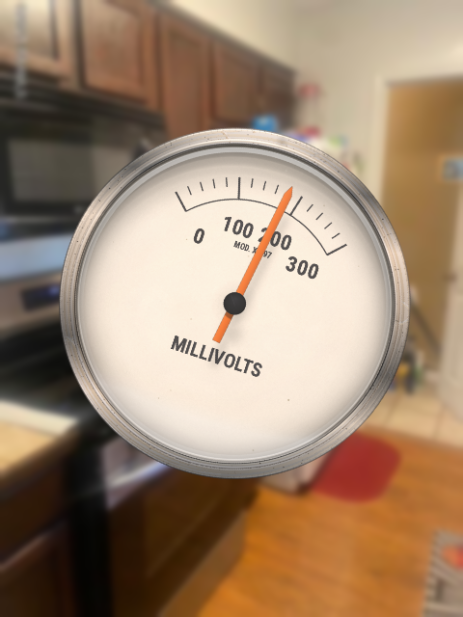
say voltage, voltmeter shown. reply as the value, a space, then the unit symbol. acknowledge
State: 180 mV
